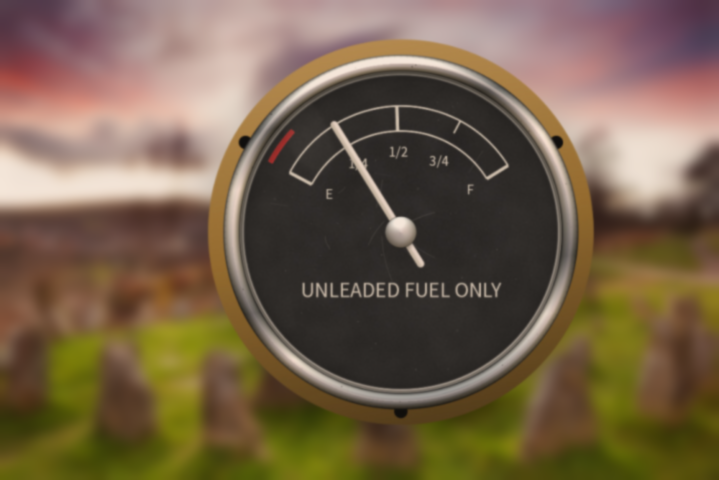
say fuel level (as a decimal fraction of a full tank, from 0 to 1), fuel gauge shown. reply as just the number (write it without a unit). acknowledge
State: 0.25
